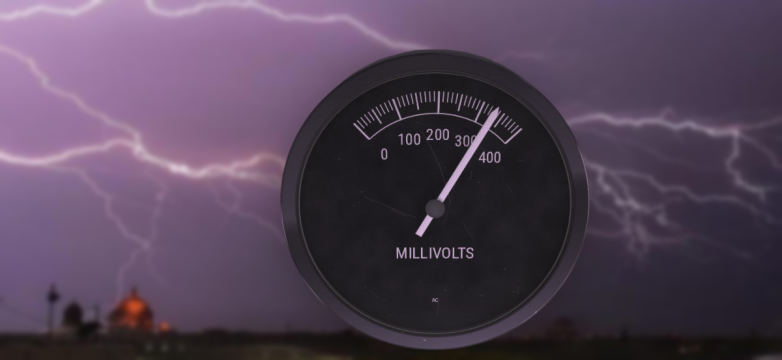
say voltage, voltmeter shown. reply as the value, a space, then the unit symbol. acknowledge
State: 330 mV
